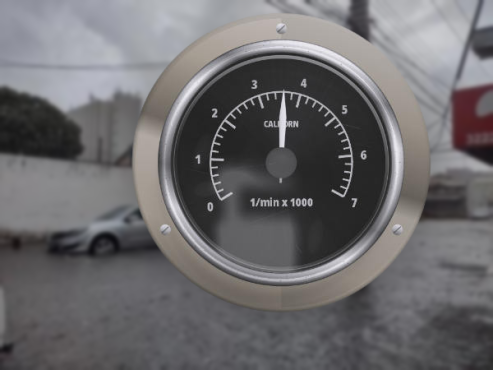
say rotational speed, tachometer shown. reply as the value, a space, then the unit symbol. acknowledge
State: 3600 rpm
